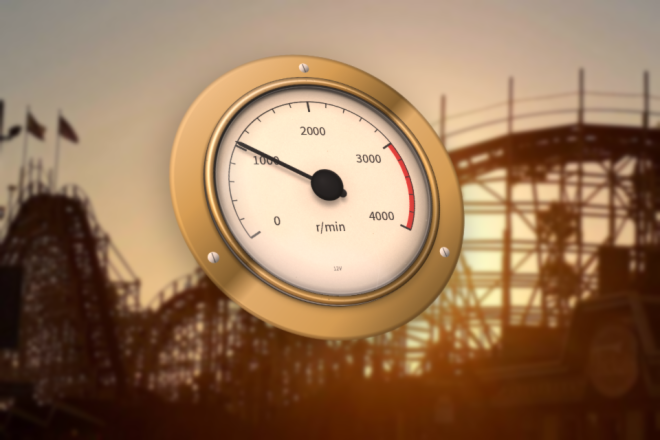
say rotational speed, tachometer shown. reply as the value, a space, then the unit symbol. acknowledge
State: 1000 rpm
